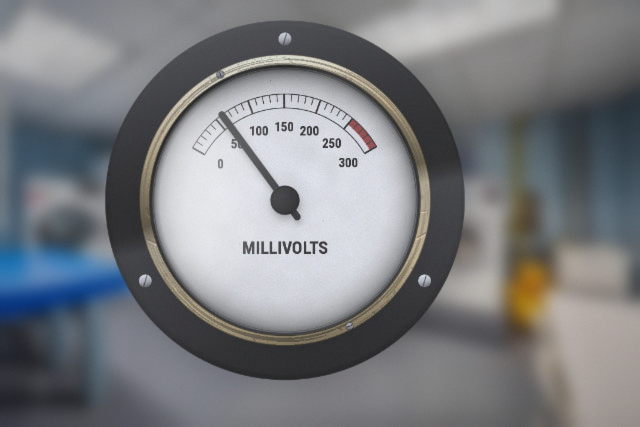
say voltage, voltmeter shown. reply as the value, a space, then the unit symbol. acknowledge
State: 60 mV
